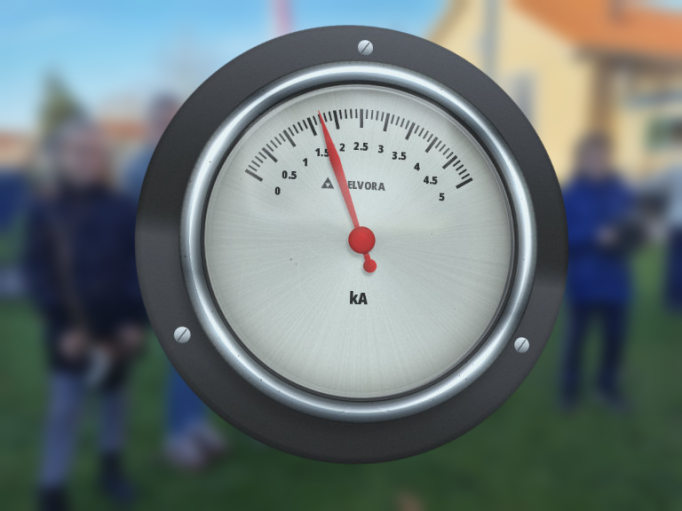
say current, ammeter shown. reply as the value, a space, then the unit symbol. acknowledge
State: 1.7 kA
